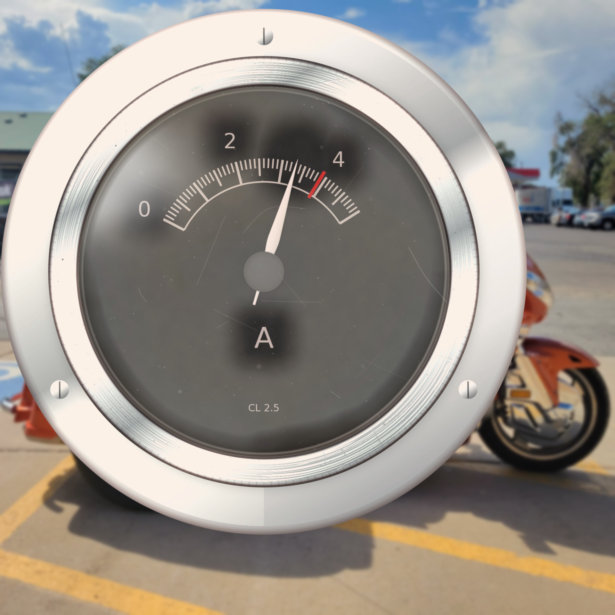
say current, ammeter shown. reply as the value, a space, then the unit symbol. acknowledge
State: 3.3 A
